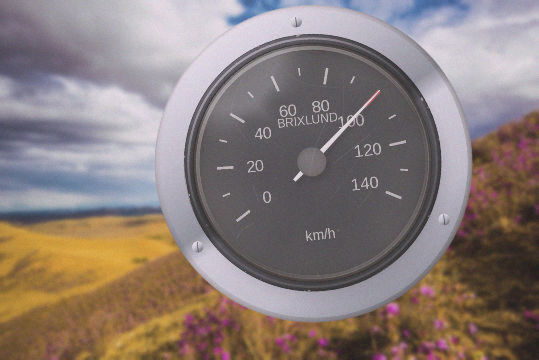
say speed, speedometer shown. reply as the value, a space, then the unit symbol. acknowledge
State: 100 km/h
